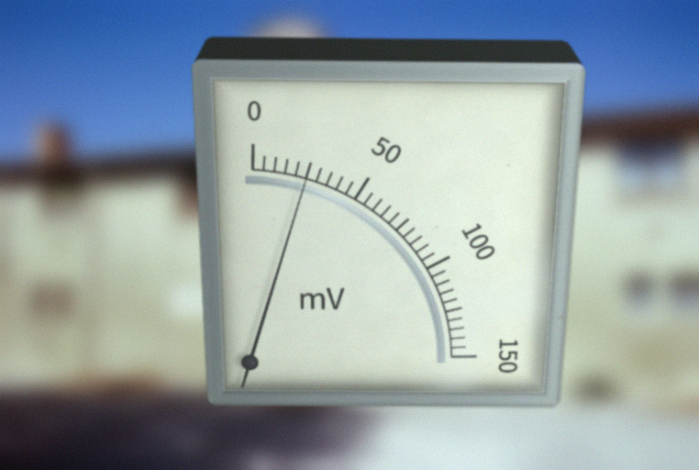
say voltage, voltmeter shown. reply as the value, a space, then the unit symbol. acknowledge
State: 25 mV
